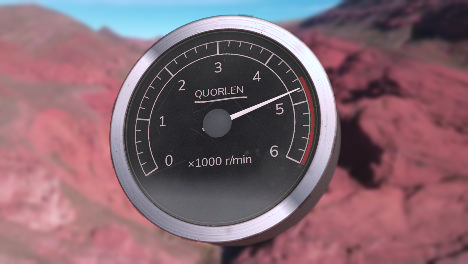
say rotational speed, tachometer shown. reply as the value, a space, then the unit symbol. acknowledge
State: 4800 rpm
